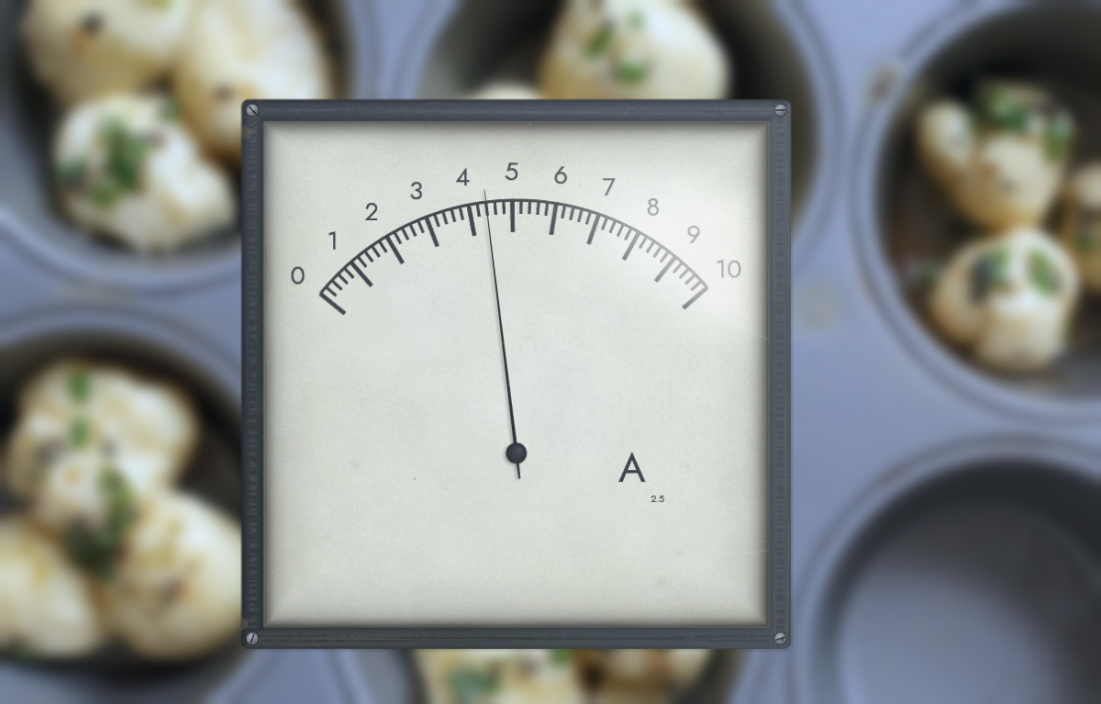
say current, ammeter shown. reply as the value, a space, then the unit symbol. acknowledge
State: 4.4 A
